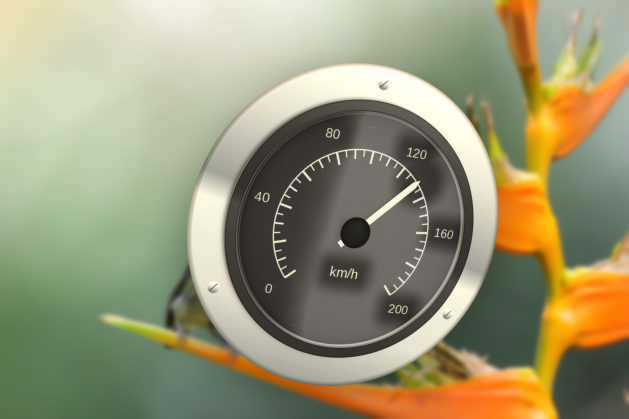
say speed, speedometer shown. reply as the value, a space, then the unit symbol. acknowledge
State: 130 km/h
